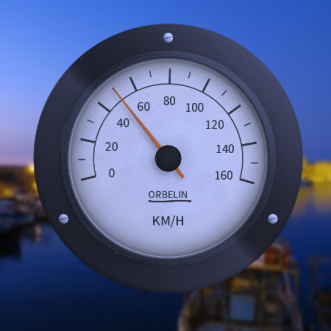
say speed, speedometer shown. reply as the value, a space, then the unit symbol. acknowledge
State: 50 km/h
